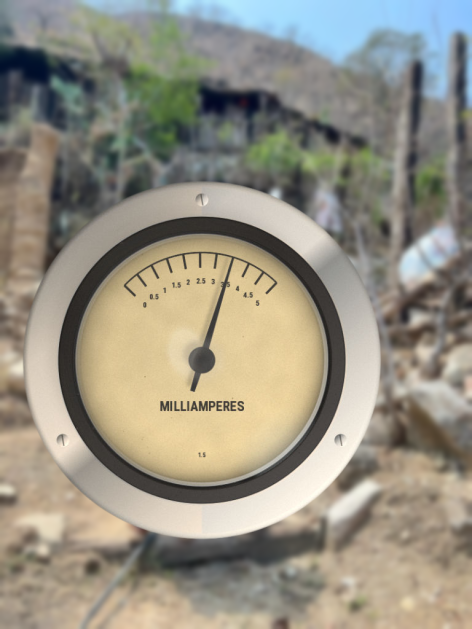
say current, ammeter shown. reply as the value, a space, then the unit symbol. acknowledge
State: 3.5 mA
